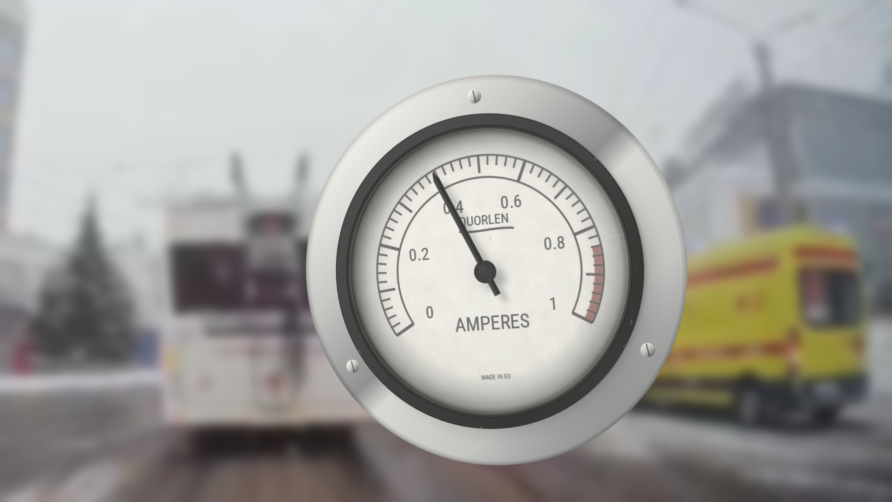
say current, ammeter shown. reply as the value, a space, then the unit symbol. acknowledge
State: 0.4 A
